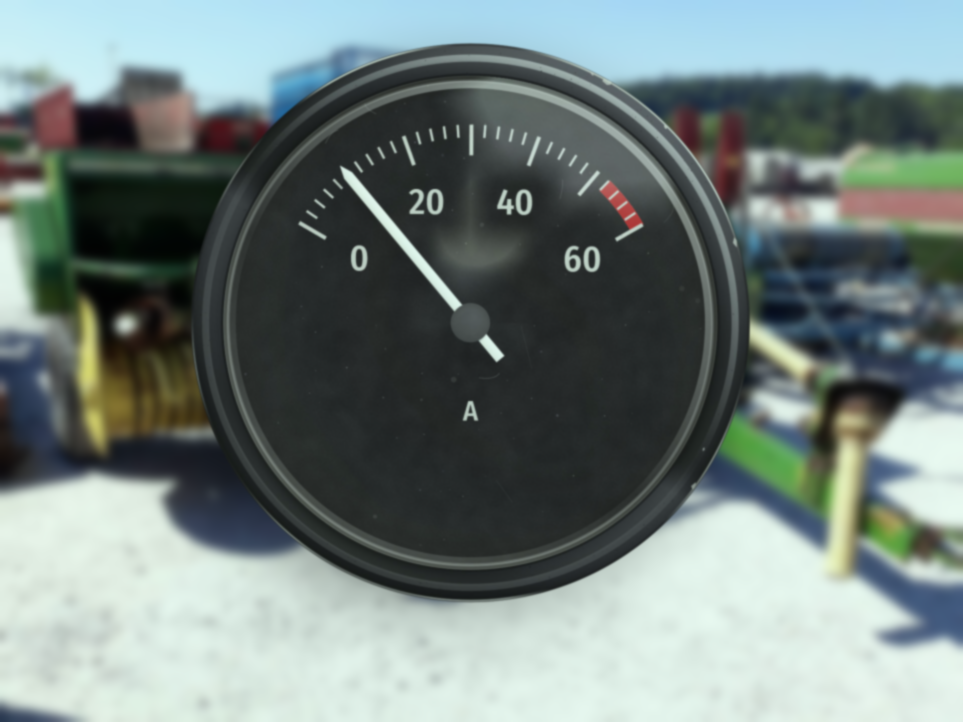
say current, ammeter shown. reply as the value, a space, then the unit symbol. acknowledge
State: 10 A
